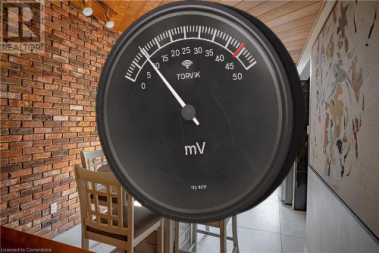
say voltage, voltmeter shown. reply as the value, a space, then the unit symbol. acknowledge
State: 10 mV
